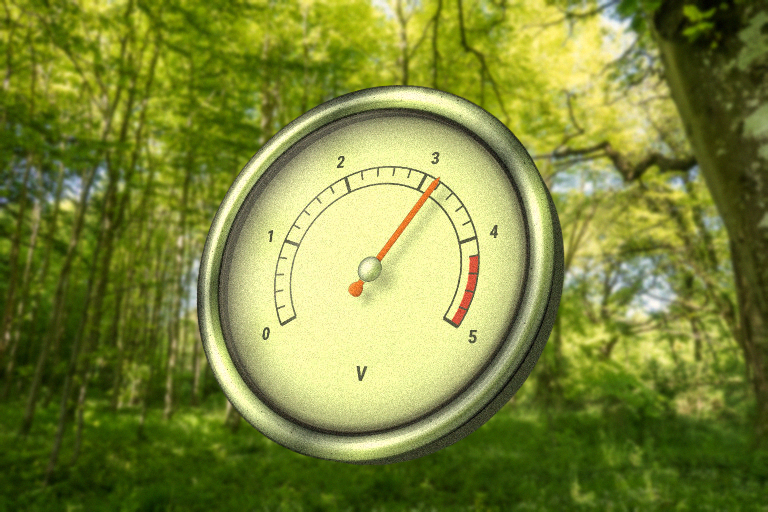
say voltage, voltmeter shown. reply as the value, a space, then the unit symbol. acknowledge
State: 3.2 V
